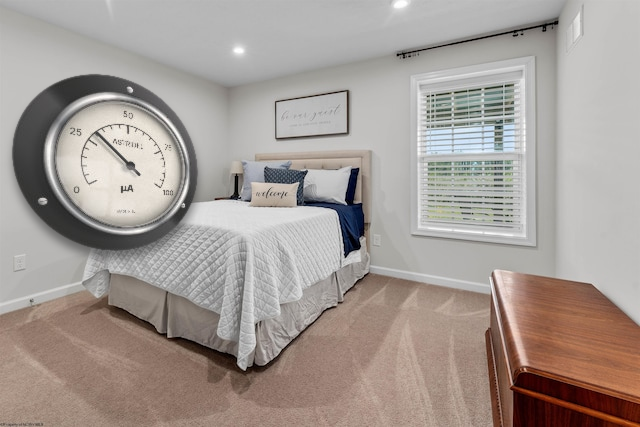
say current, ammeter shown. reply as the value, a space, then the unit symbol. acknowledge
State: 30 µA
